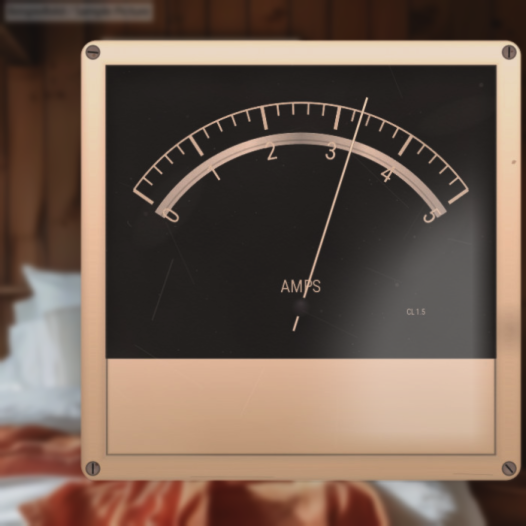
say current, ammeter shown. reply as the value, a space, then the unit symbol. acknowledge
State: 3.3 A
